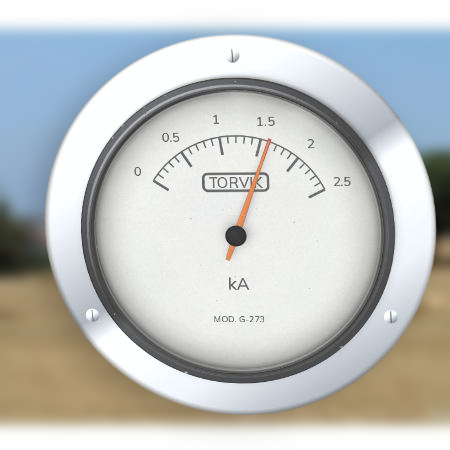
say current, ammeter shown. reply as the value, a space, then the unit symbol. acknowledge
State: 1.6 kA
